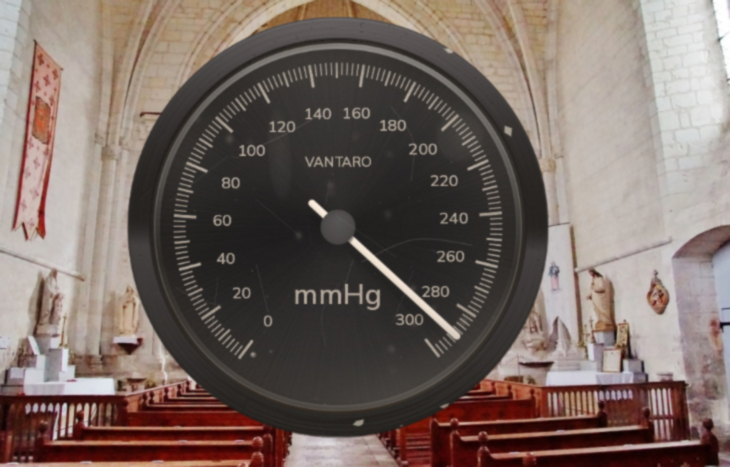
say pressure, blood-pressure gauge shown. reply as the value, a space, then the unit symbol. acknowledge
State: 290 mmHg
